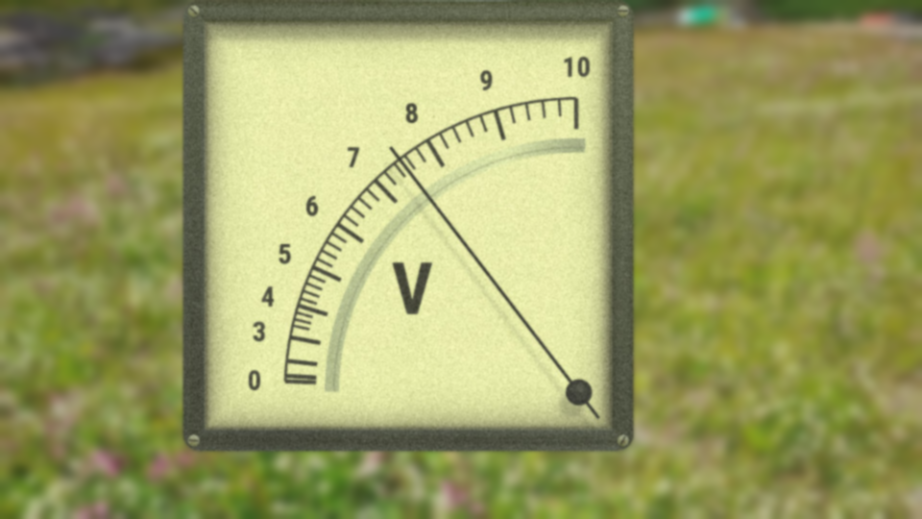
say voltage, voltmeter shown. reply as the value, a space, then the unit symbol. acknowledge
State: 7.5 V
